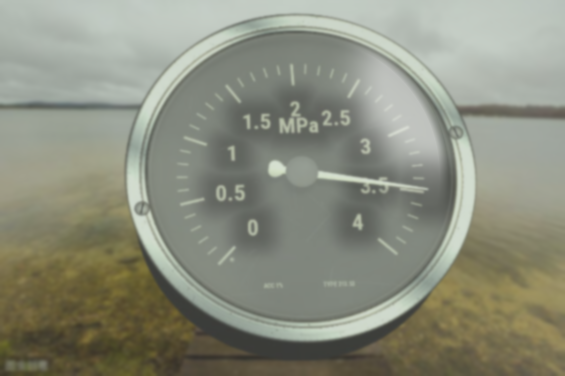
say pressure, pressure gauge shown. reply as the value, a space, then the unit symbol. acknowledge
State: 3.5 MPa
